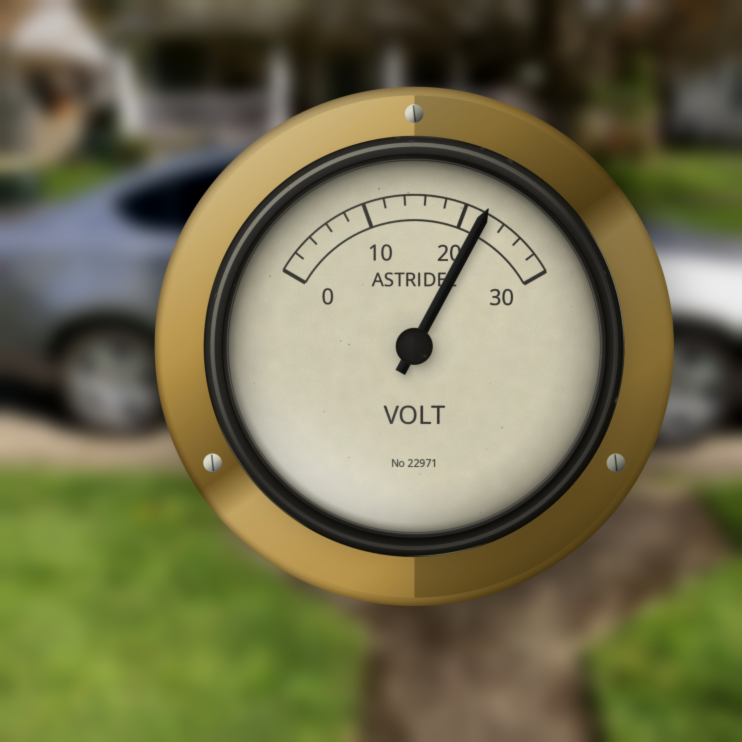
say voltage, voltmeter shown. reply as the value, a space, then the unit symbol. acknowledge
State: 22 V
